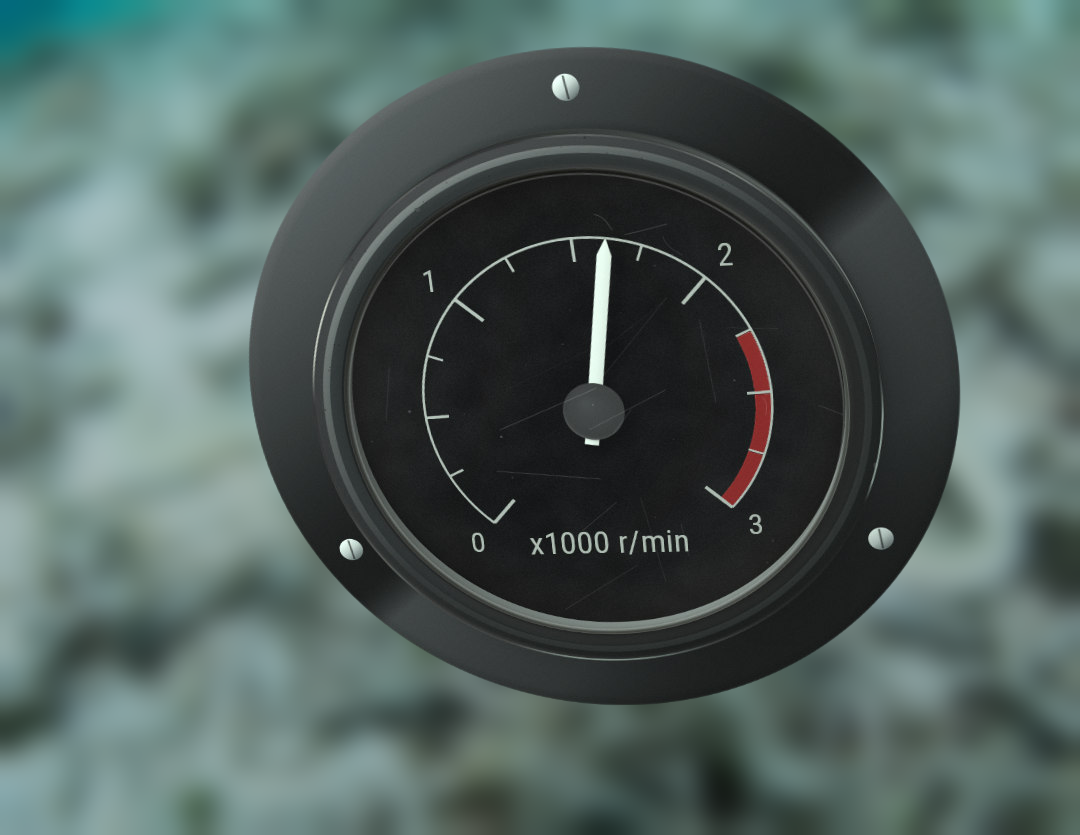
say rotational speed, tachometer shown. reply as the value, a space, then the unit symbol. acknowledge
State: 1625 rpm
